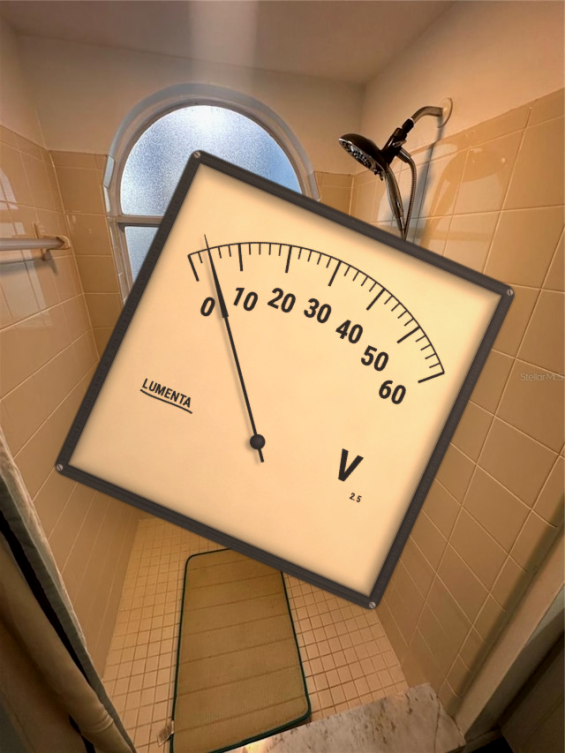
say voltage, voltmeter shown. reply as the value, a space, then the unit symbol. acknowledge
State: 4 V
